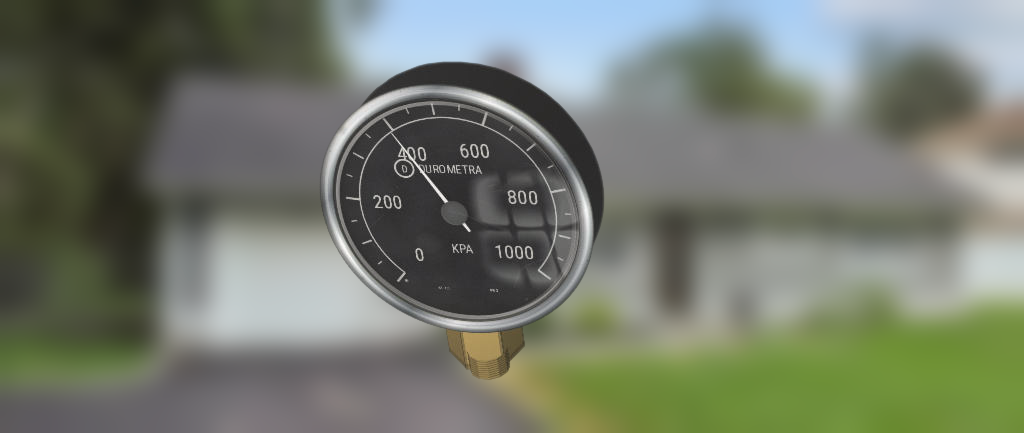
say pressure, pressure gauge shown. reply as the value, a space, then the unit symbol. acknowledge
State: 400 kPa
